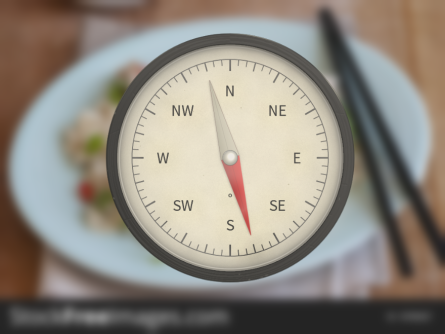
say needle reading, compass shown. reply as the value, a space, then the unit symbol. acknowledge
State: 165 °
